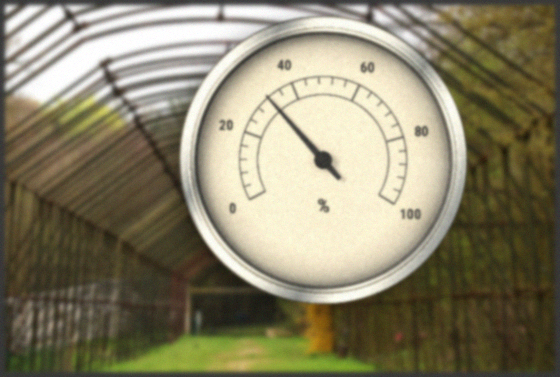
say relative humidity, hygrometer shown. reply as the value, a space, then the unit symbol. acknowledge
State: 32 %
